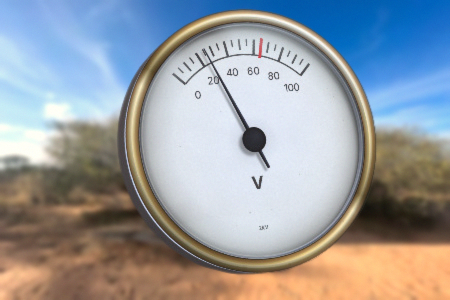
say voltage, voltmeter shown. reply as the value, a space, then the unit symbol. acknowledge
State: 25 V
